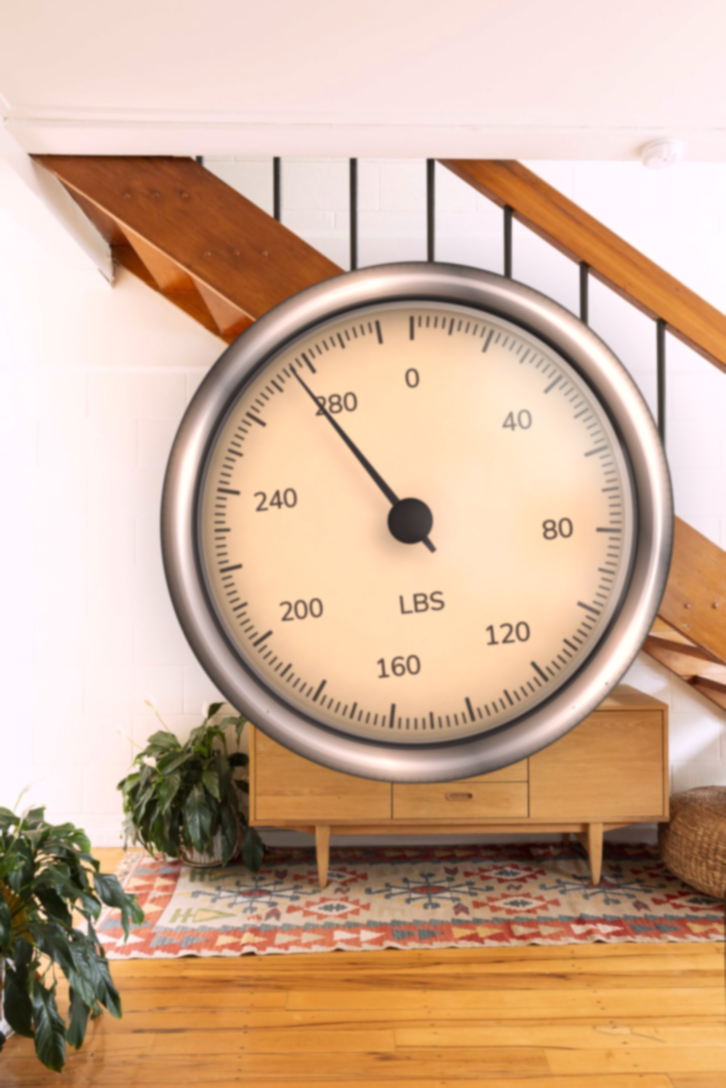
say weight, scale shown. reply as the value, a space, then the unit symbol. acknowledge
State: 276 lb
